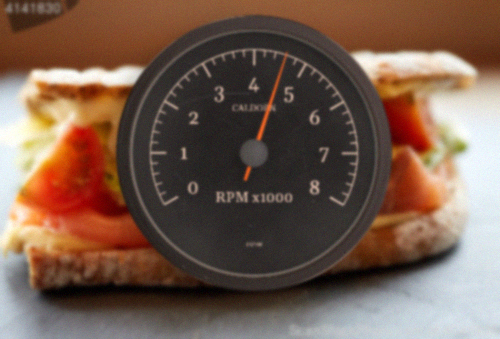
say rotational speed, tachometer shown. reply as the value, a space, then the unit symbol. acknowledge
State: 4600 rpm
